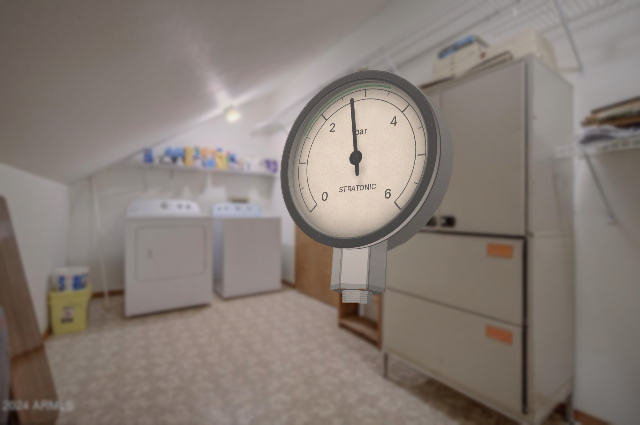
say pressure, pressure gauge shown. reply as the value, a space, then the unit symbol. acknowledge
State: 2.75 bar
